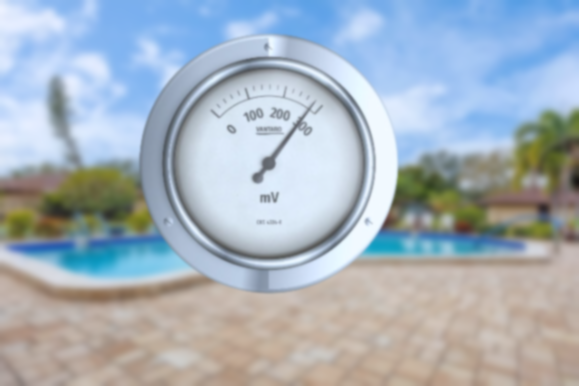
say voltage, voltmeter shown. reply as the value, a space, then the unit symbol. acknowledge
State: 280 mV
